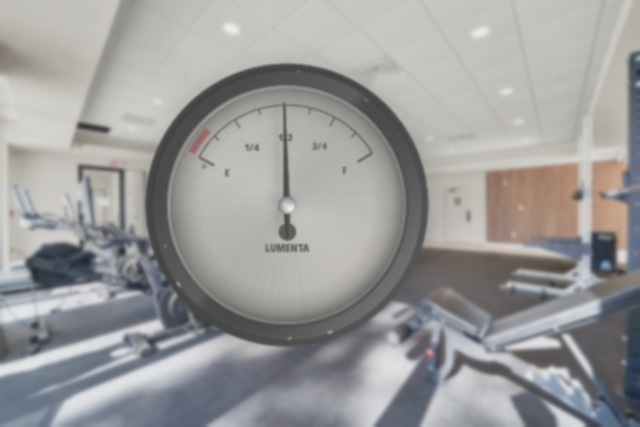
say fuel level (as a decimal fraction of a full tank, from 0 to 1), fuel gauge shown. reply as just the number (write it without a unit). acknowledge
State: 0.5
